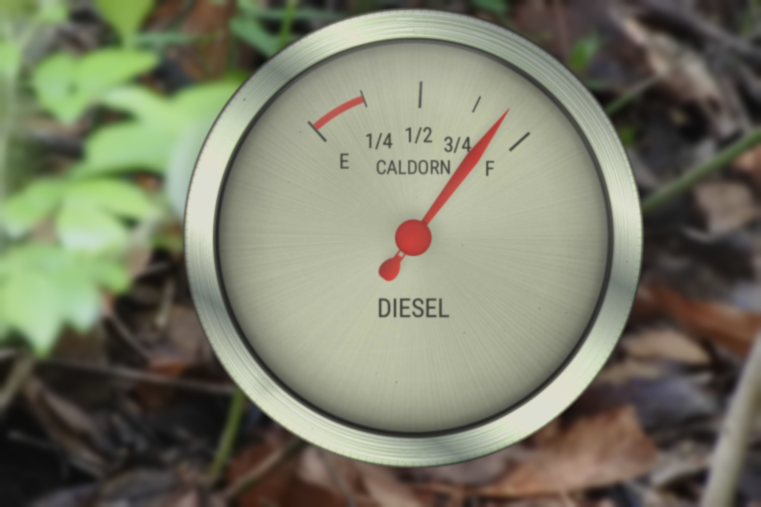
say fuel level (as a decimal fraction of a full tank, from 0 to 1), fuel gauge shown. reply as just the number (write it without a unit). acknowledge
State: 0.875
